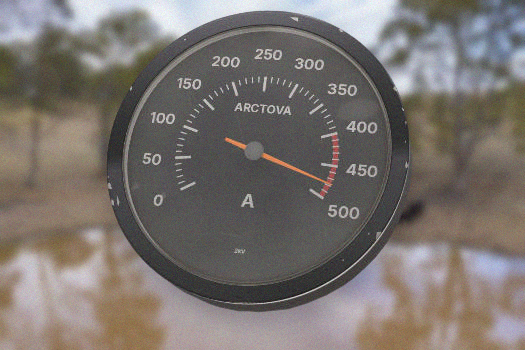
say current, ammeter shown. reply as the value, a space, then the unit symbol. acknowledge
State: 480 A
